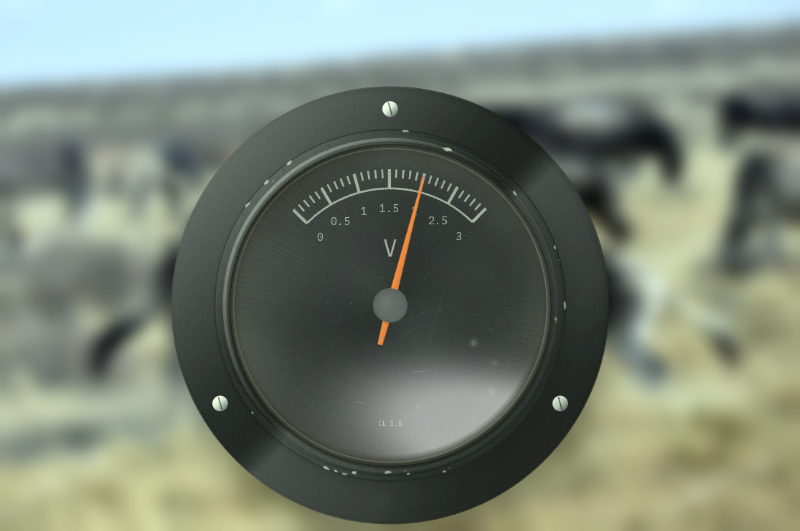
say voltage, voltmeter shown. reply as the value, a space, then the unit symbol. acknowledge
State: 2 V
